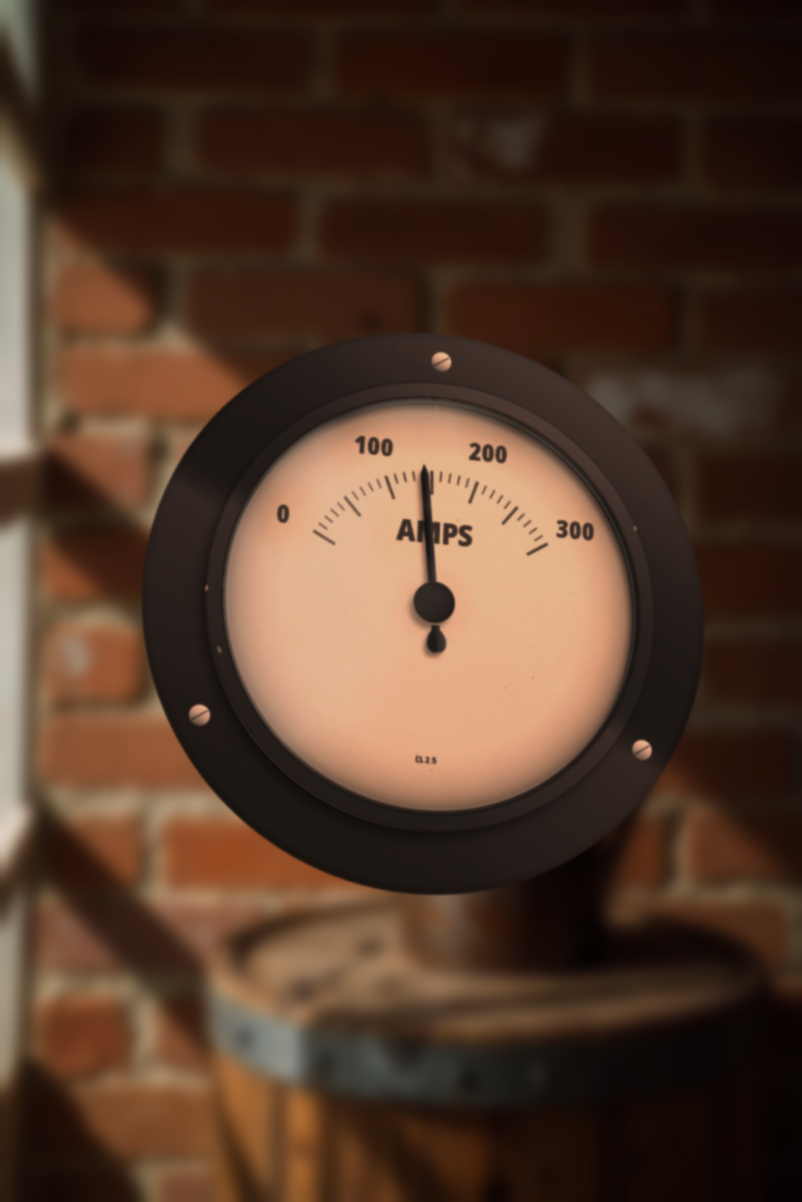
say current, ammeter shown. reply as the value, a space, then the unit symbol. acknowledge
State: 140 A
